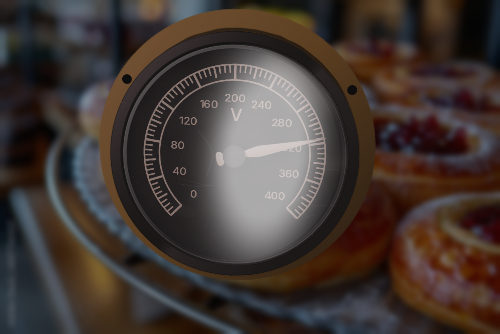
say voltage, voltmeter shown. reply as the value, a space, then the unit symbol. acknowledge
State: 315 V
